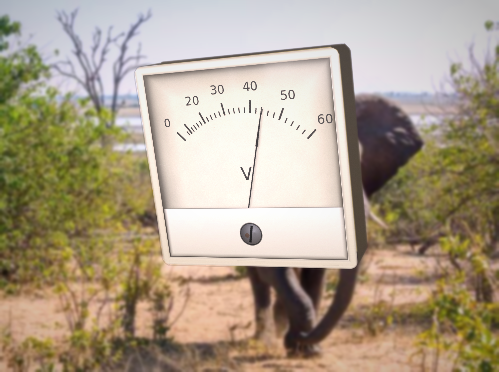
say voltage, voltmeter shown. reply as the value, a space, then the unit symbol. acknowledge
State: 44 V
